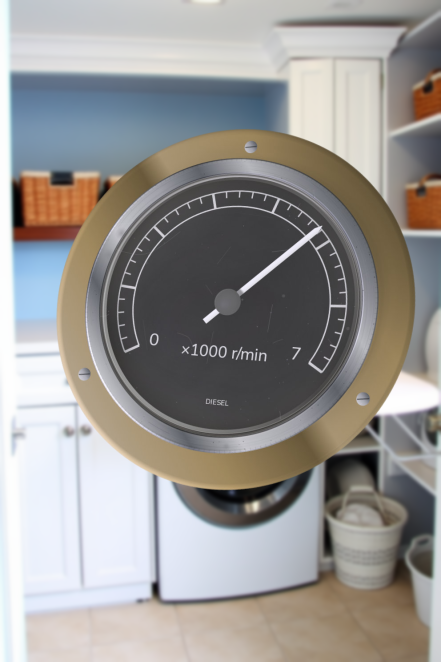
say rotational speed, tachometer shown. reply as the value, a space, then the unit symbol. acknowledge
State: 4800 rpm
